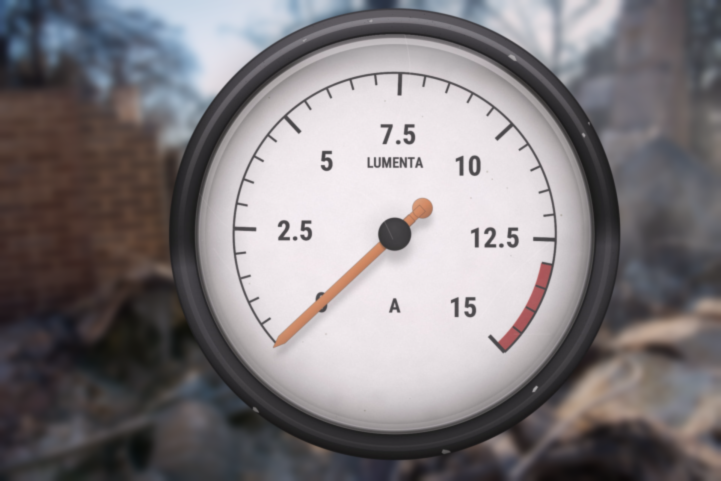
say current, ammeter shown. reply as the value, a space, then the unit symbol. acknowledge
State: 0 A
